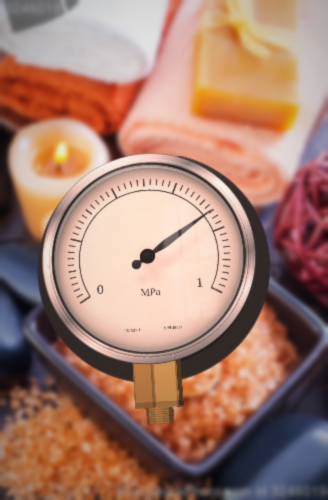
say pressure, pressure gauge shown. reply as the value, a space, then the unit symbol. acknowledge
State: 0.74 MPa
